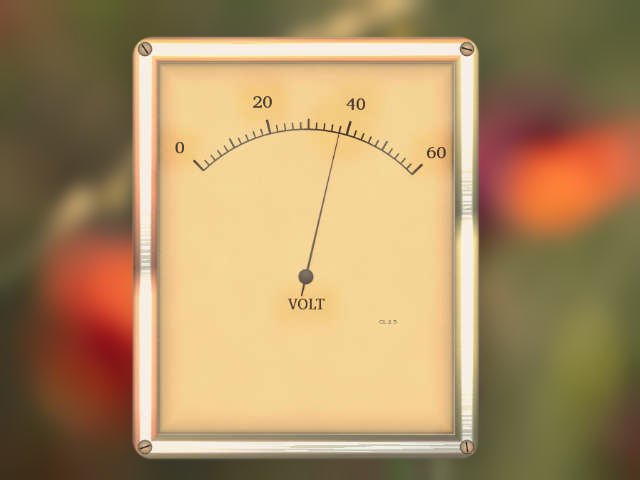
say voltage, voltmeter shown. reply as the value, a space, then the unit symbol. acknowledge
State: 38 V
